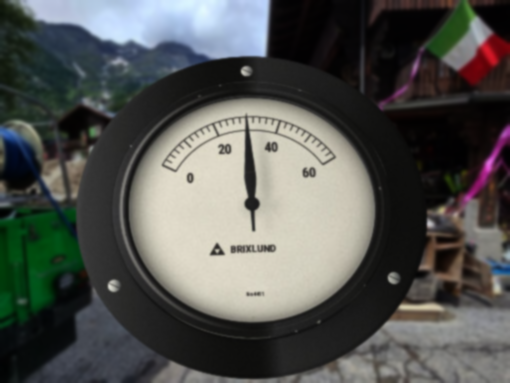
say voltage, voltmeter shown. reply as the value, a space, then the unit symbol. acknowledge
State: 30 V
